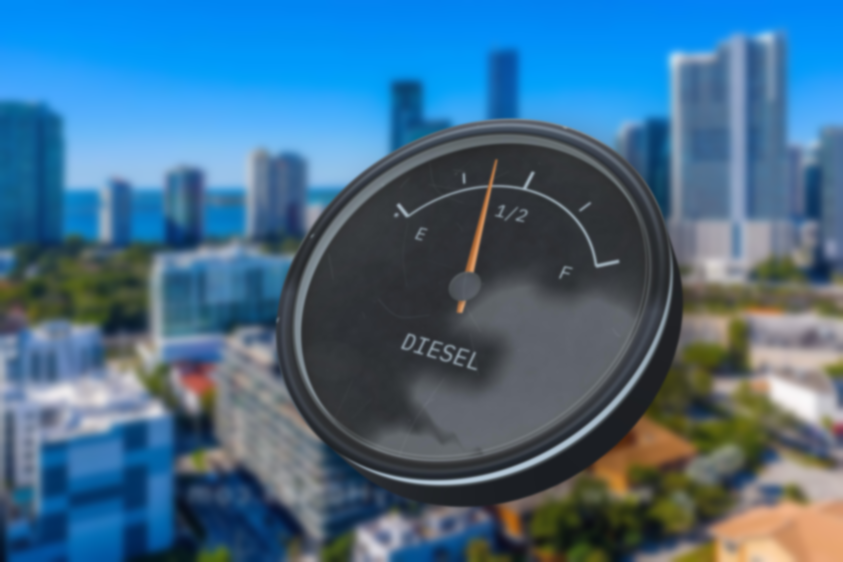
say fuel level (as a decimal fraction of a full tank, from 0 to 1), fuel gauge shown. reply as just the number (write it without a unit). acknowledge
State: 0.375
